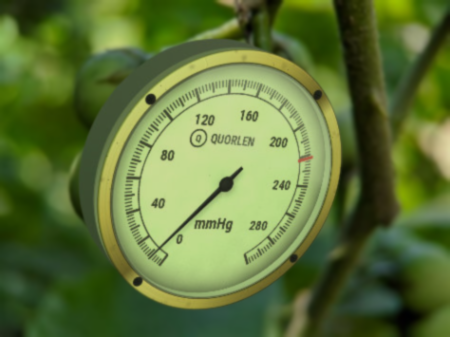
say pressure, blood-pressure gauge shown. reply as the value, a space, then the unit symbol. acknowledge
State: 10 mmHg
